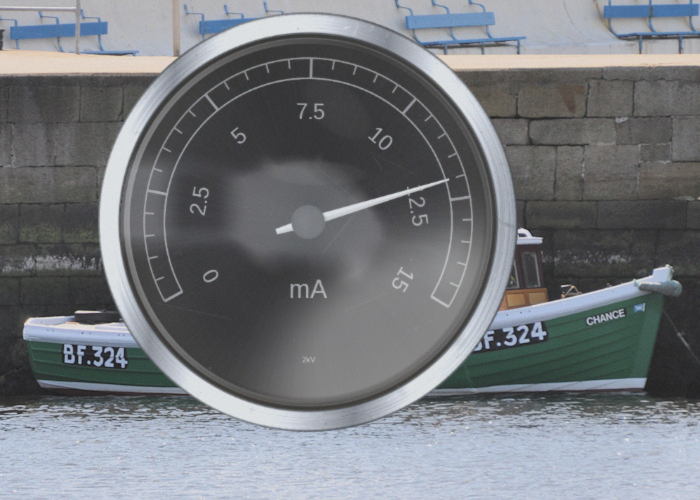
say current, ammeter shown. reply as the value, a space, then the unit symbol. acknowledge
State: 12 mA
